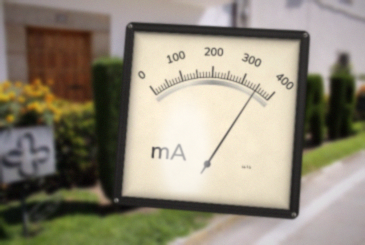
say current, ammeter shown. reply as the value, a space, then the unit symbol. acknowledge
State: 350 mA
